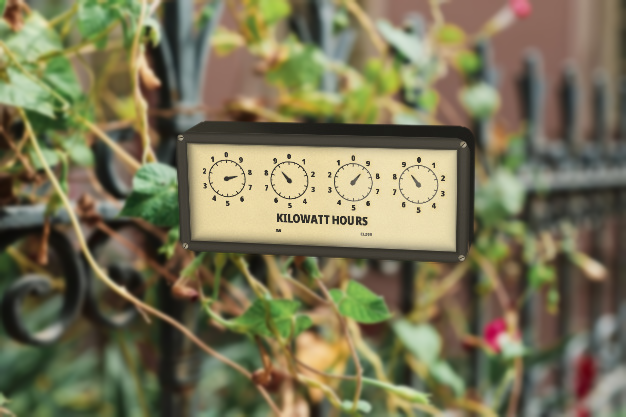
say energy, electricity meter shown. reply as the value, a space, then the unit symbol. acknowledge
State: 7889 kWh
